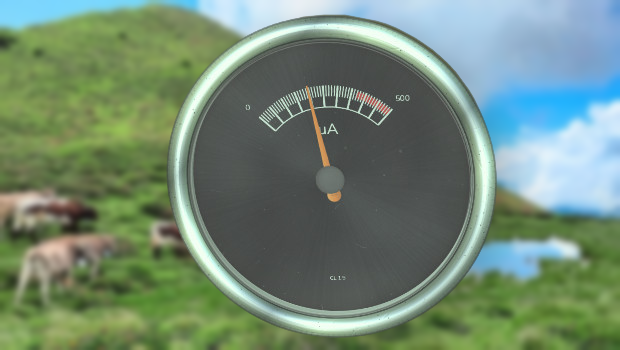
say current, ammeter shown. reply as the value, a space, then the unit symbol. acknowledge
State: 200 µA
